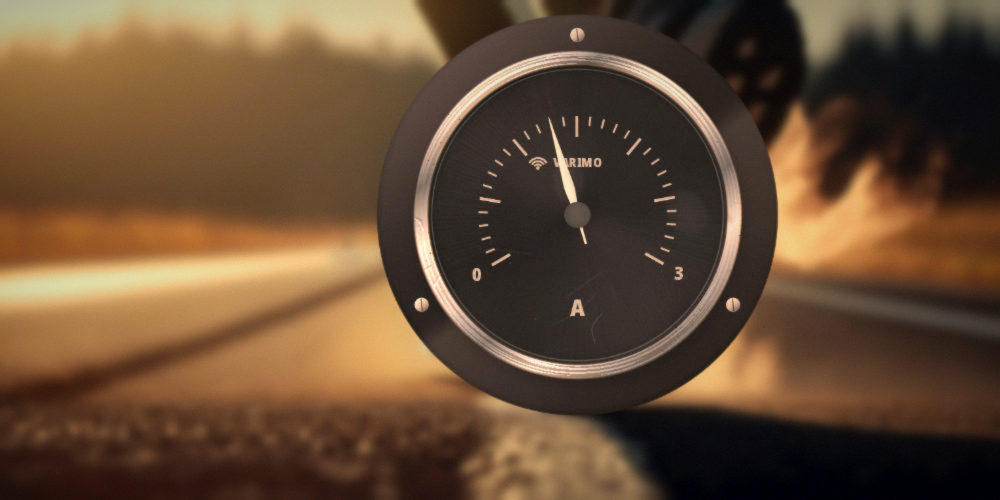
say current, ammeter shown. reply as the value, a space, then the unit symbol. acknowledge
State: 1.3 A
